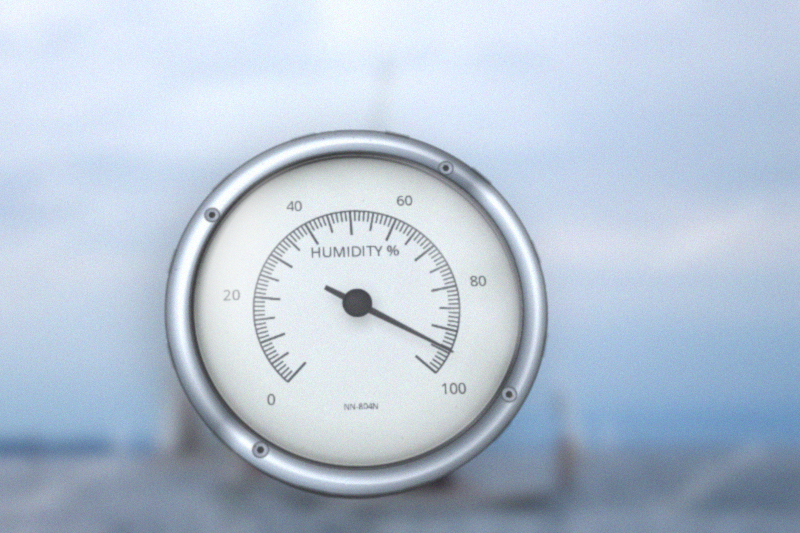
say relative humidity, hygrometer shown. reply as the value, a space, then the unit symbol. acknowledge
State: 95 %
